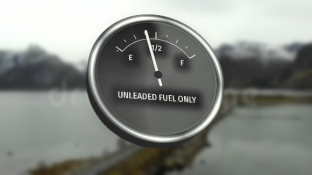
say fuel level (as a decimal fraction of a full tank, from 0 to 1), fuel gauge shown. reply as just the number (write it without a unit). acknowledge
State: 0.375
